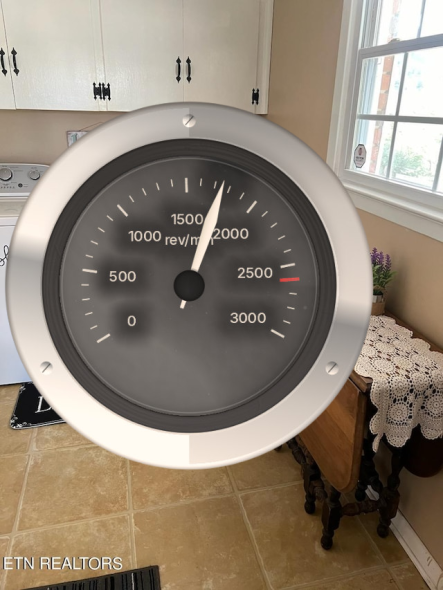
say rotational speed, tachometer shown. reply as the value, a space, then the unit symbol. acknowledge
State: 1750 rpm
